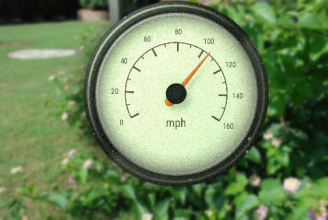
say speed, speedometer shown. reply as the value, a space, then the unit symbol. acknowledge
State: 105 mph
